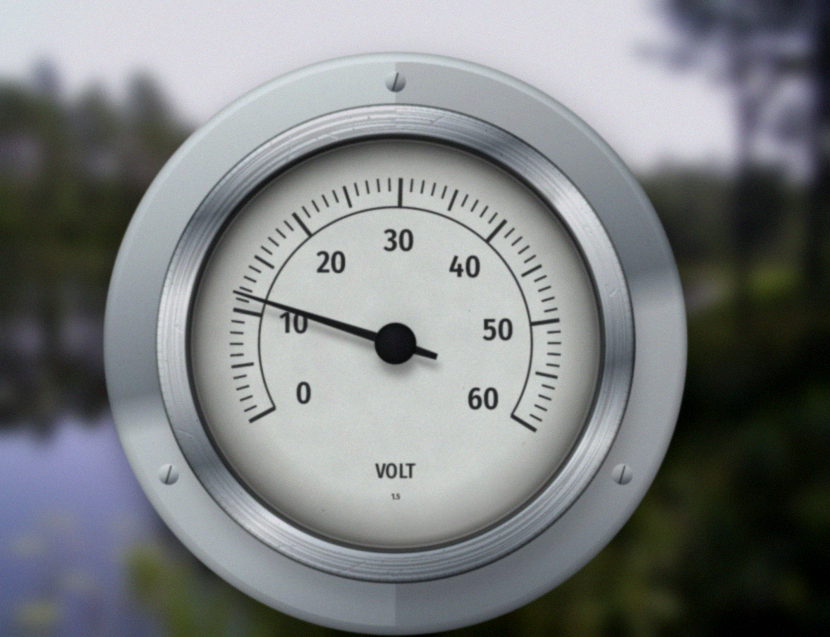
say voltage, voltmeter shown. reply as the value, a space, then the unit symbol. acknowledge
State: 11.5 V
